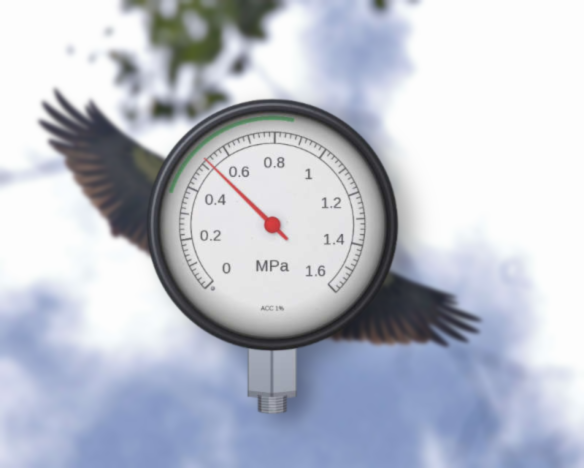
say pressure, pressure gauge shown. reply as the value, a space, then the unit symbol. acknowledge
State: 0.52 MPa
